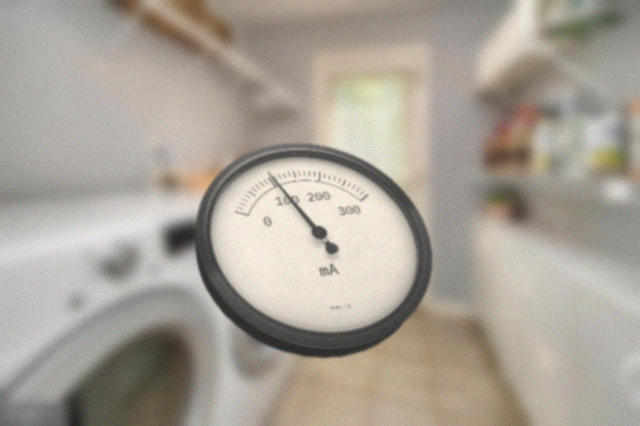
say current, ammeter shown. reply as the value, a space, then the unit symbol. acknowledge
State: 100 mA
